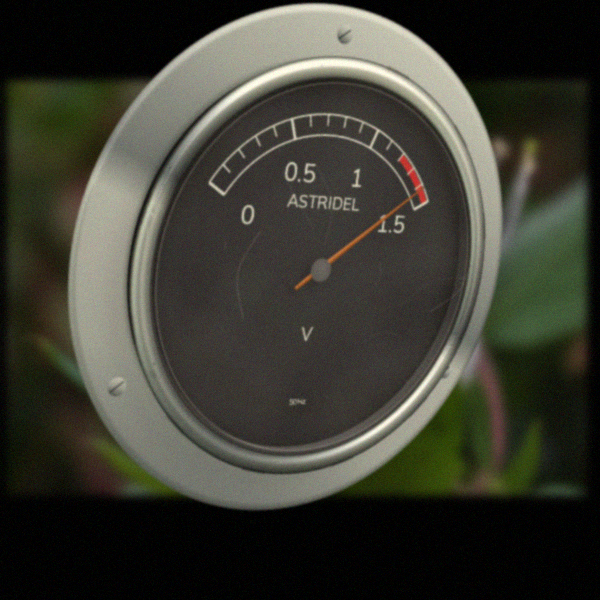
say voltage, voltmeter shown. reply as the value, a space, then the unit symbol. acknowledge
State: 1.4 V
